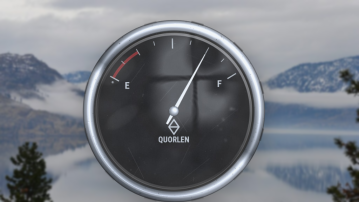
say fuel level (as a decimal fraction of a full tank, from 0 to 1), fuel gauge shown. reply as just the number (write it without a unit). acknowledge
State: 0.75
